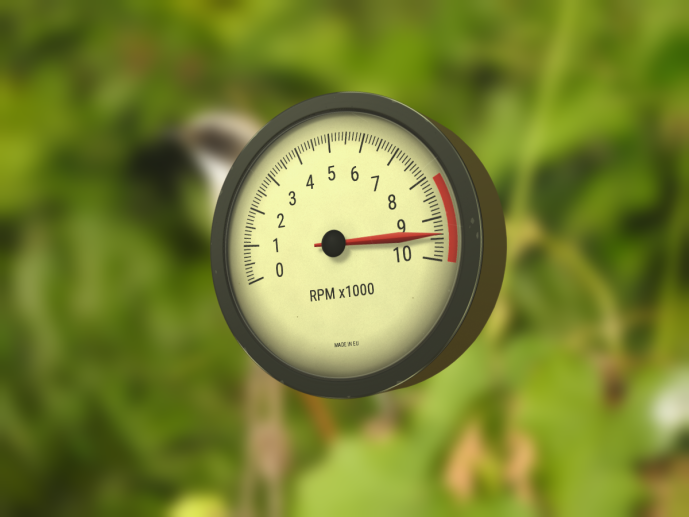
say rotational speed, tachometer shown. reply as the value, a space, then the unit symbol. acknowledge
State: 9400 rpm
